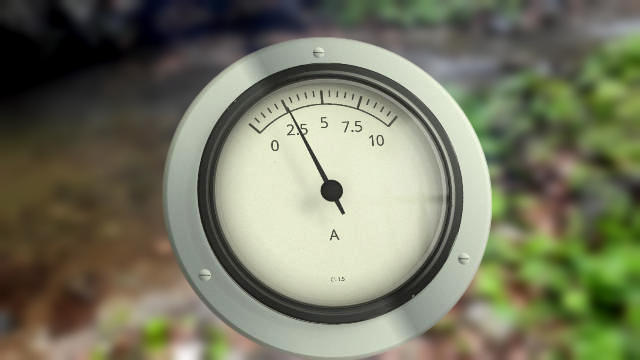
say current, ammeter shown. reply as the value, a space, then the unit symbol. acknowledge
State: 2.5 A
